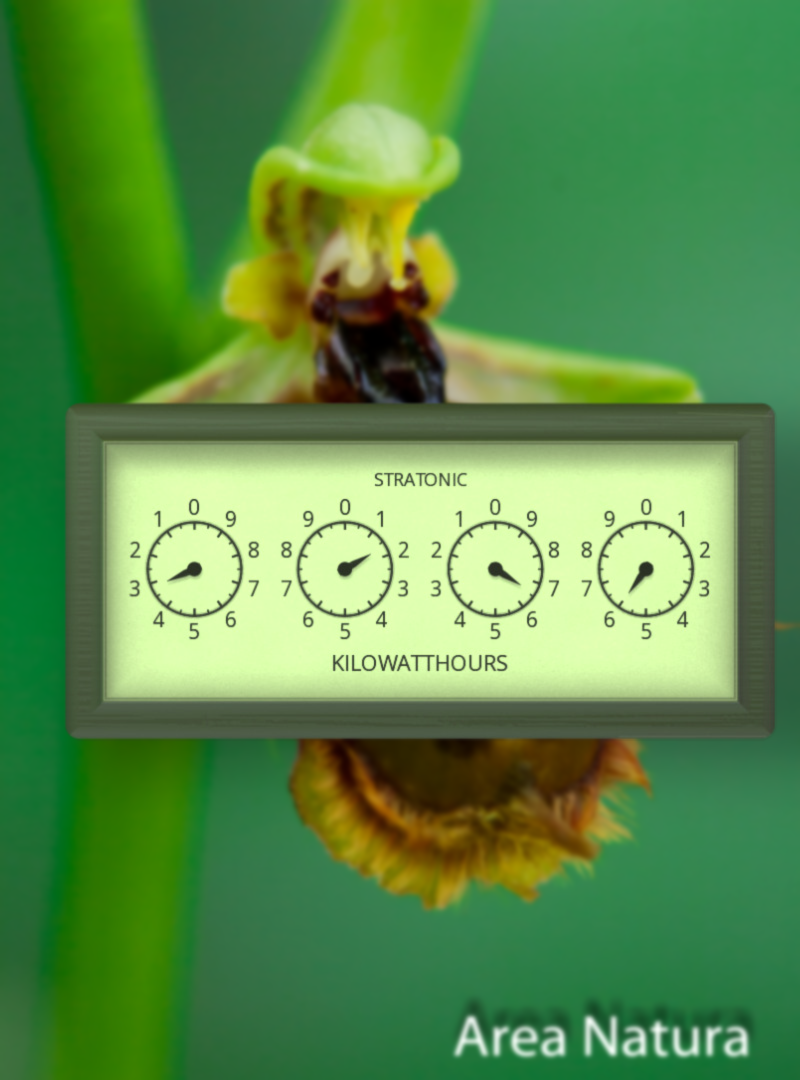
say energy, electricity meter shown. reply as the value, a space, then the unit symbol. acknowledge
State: 3166 kWh
